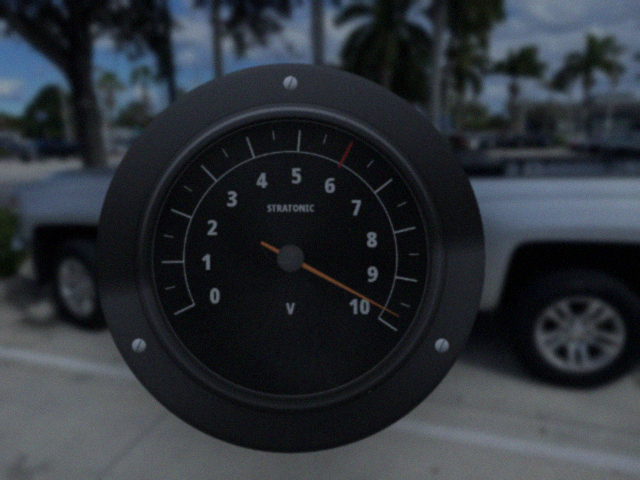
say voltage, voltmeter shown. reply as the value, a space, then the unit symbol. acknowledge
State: 9.75 V
